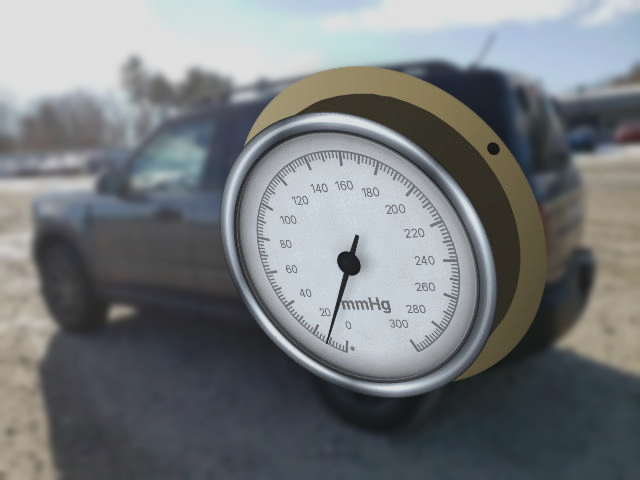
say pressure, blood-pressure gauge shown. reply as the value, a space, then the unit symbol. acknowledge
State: 10 mmHg
